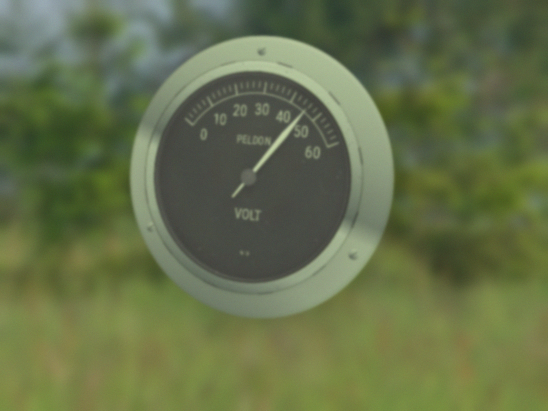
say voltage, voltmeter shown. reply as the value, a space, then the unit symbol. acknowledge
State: 46 V
